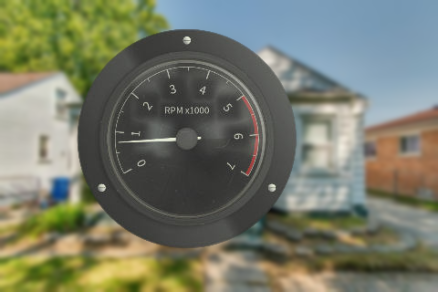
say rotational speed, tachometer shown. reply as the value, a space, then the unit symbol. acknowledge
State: 750 rpm
